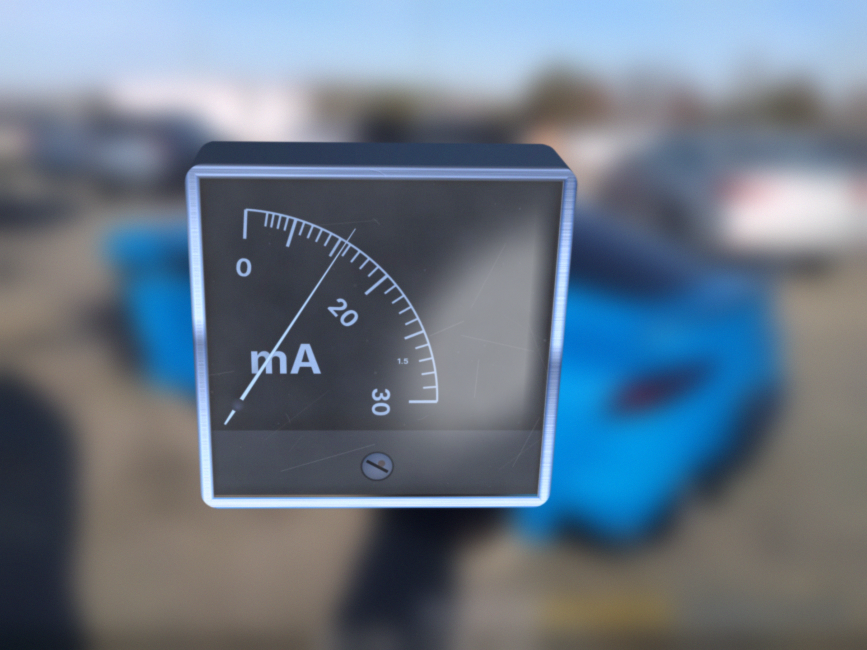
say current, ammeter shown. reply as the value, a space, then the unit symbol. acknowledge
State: 15.5 mA
